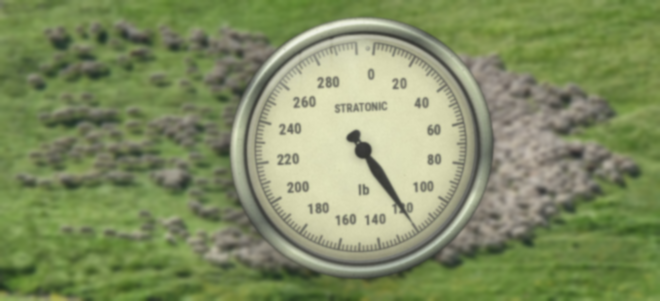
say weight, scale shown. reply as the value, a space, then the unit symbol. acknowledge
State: 120 lb
